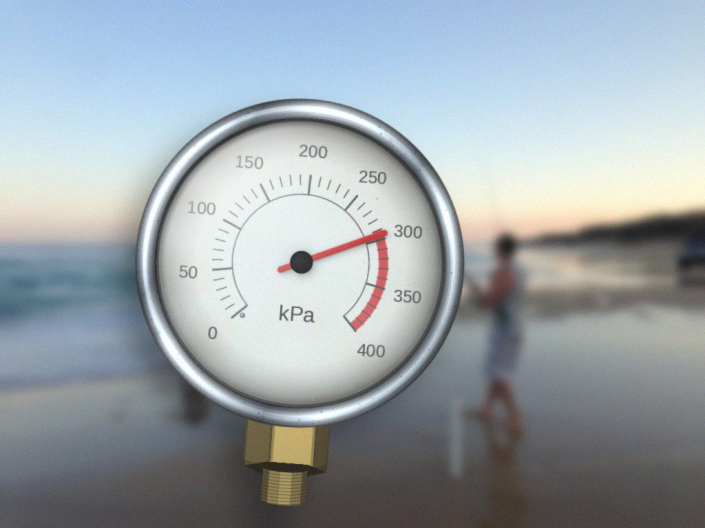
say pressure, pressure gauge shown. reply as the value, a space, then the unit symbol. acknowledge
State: 295 kPa
